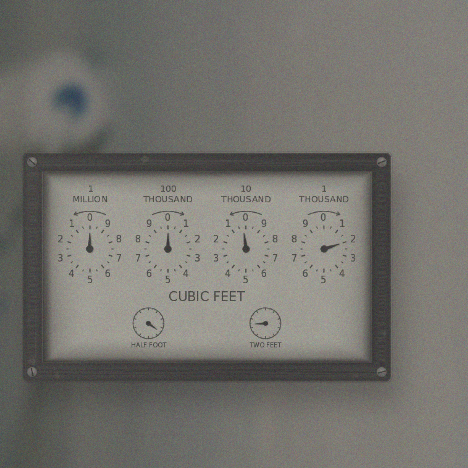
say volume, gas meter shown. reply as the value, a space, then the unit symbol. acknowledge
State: 200 ft³
